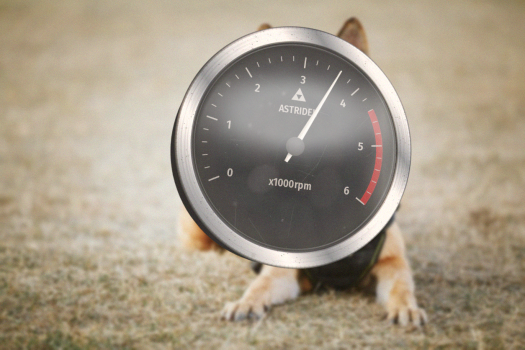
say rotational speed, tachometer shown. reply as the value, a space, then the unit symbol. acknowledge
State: 3600 rpm
